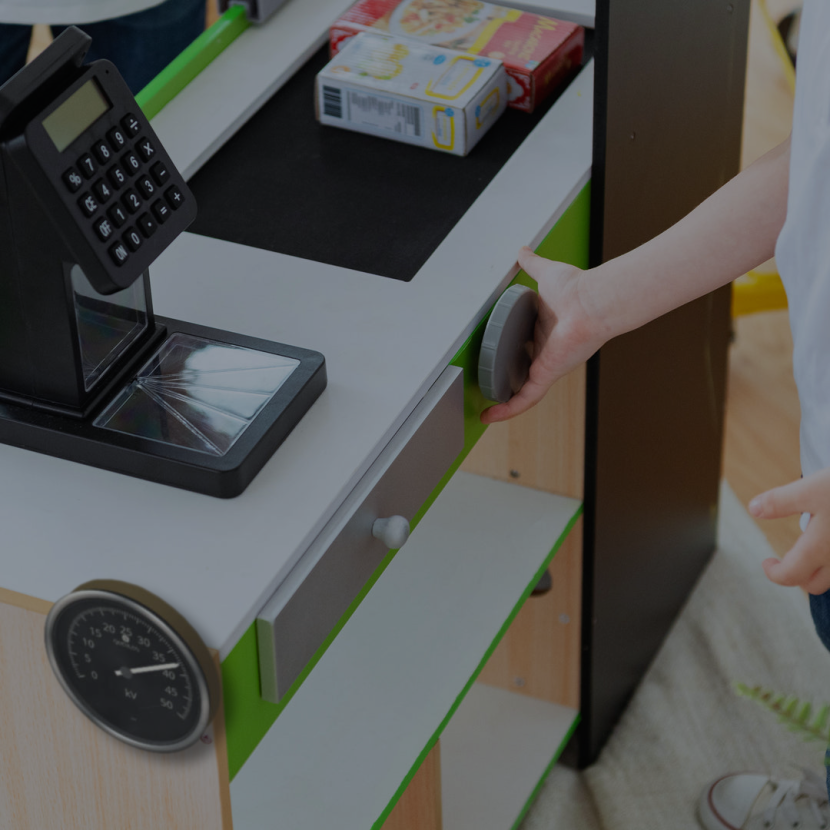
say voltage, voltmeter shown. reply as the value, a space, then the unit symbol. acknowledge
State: 37.5 kV
